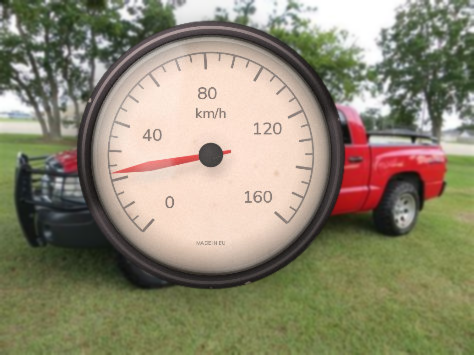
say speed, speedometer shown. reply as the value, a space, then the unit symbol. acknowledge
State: 22.5 km/h
